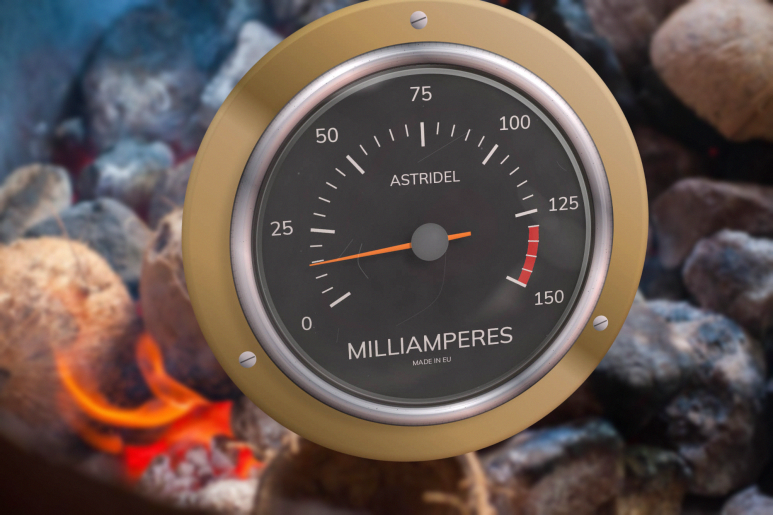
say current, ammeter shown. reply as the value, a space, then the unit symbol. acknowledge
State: 15 mA
